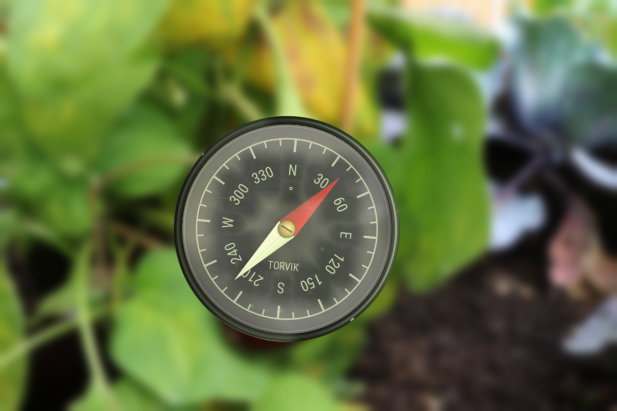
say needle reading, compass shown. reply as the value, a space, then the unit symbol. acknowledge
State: 40 °
